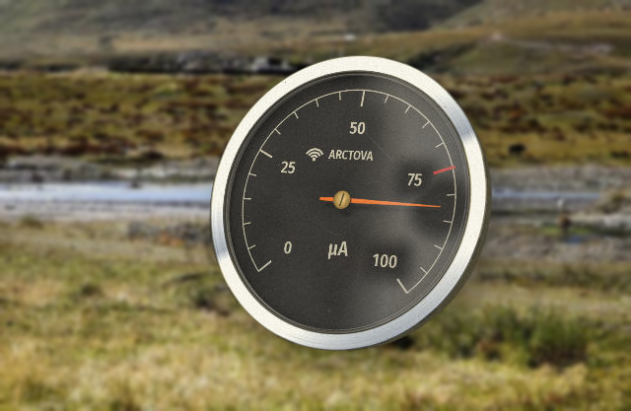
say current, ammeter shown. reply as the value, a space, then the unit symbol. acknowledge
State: 82.5 µA
